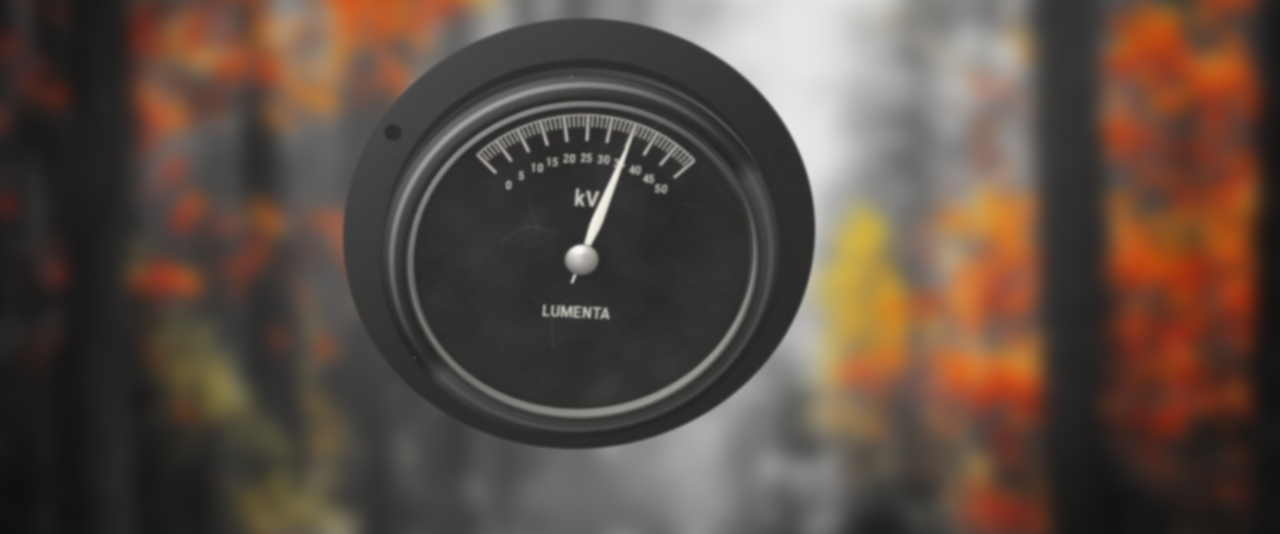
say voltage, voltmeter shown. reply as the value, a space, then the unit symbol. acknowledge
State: 35 kV
